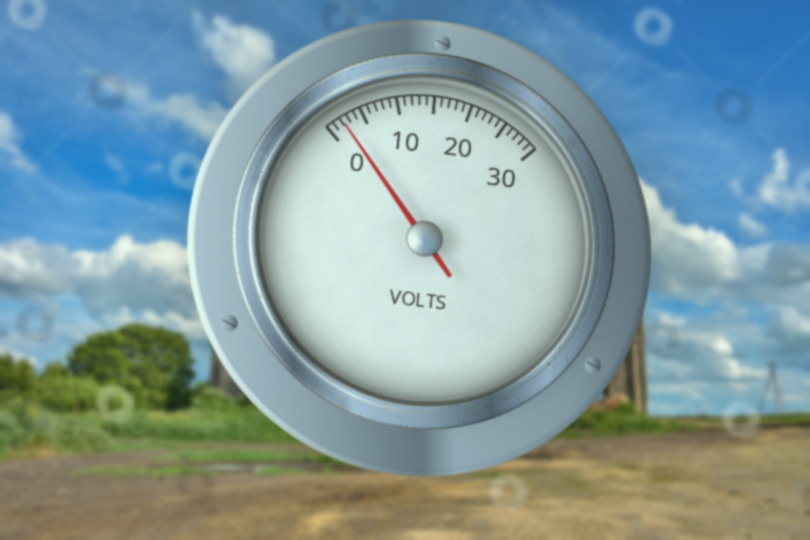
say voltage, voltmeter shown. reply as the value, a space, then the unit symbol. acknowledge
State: 2 V
